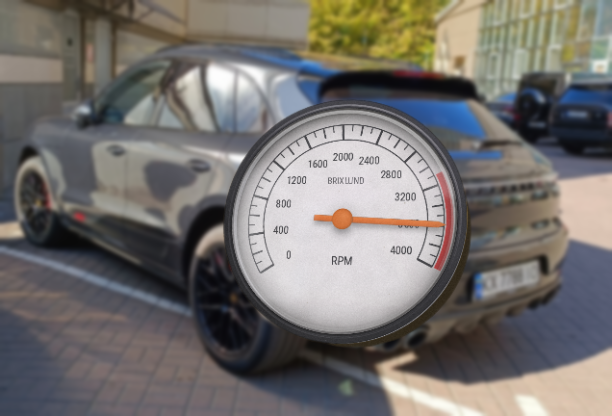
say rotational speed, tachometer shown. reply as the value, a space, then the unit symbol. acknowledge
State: 3600 rpm
